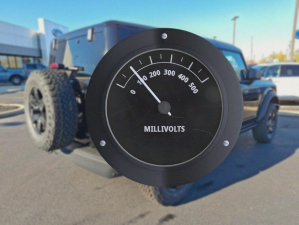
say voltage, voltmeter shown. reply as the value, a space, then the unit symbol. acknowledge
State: 100 mV
